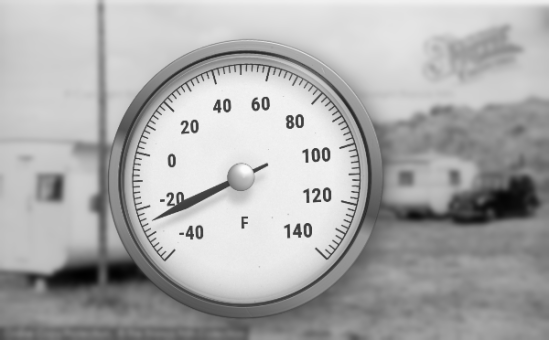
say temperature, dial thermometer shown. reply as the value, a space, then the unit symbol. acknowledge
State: -26 °F
